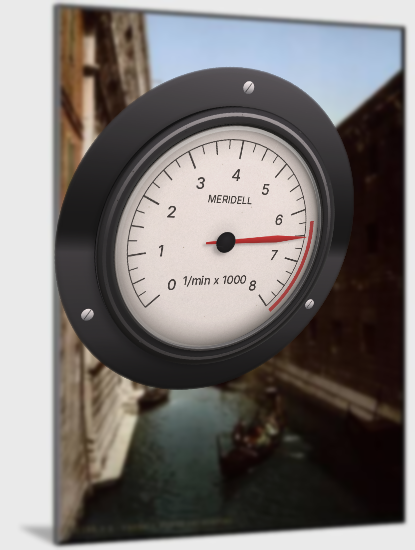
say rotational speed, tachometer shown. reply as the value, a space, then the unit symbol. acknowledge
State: 6500 rpm
